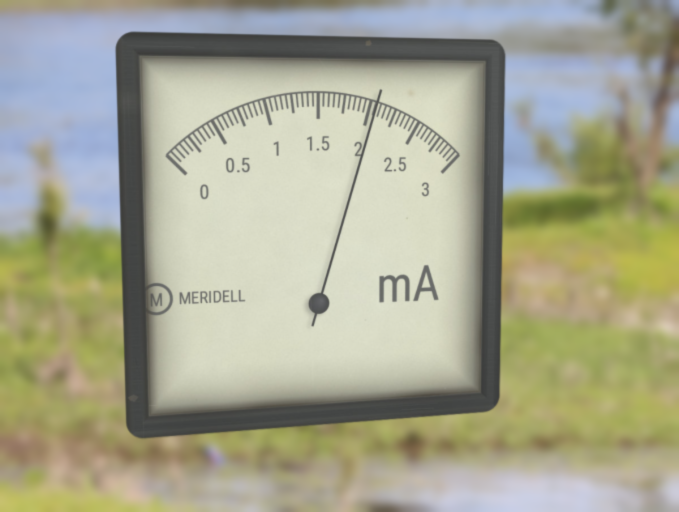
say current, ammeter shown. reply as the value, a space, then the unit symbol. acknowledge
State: 2.05 mA
